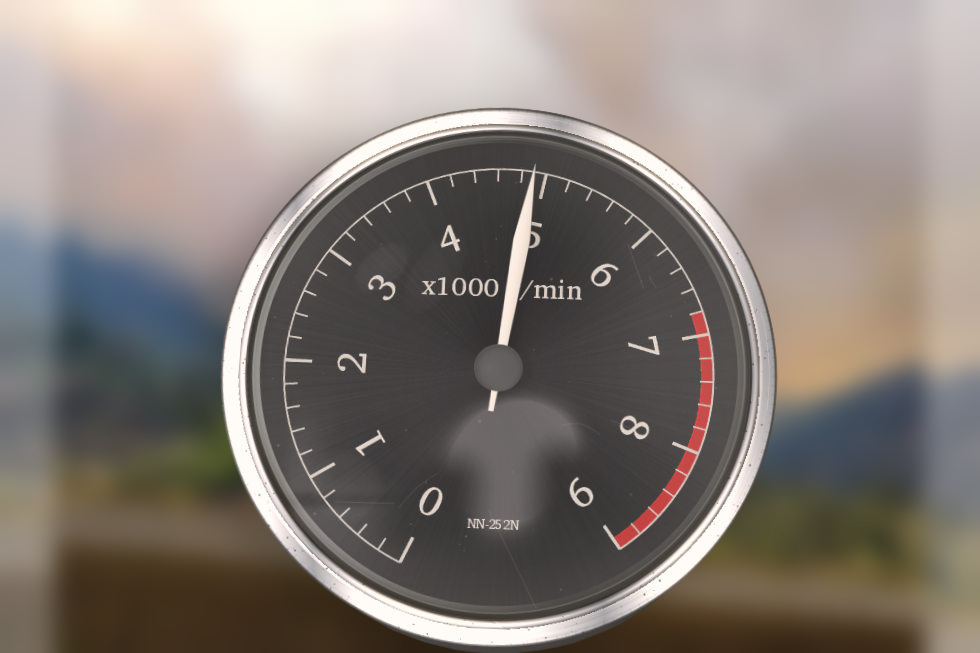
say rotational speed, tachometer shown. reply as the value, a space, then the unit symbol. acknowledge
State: 4900 rpm
